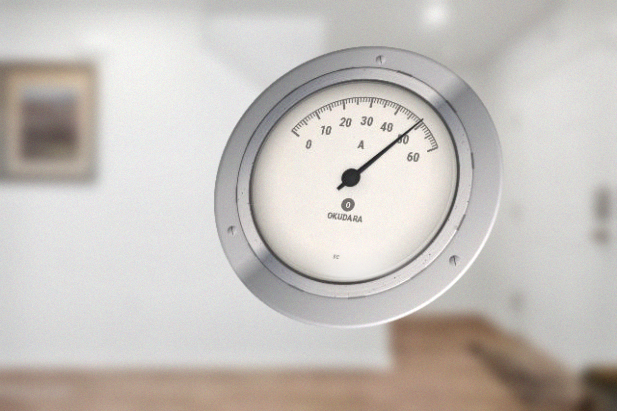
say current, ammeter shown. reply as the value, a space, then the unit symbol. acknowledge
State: 50 A
